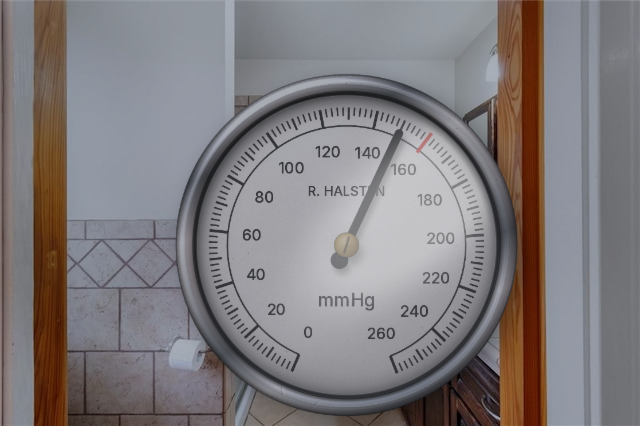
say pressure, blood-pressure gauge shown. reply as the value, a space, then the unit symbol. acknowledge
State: 150 mmHg
